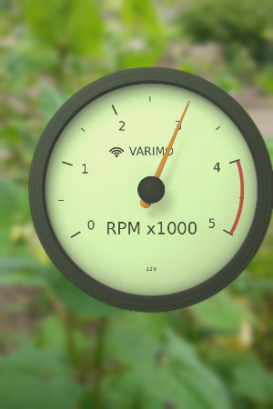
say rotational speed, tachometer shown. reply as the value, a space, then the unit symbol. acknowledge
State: 3000 rpm
